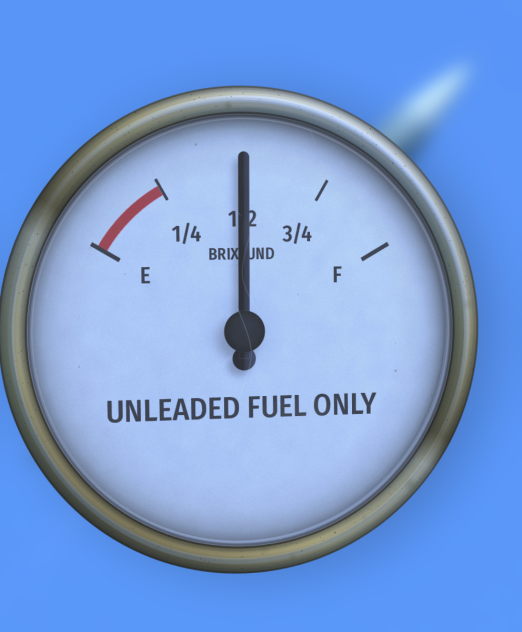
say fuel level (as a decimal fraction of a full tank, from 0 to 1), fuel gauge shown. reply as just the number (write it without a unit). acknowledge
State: 0.5
